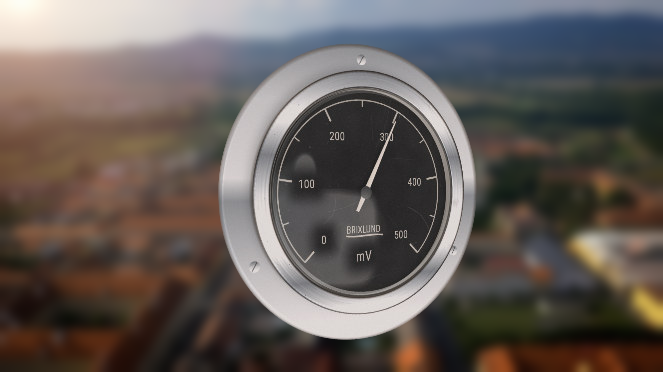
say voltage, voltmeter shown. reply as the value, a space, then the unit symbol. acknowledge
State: 300 mV
